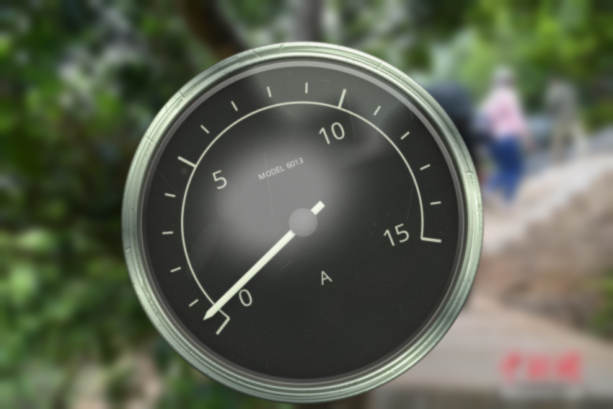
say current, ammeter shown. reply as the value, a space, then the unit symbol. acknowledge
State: 0.5 A
